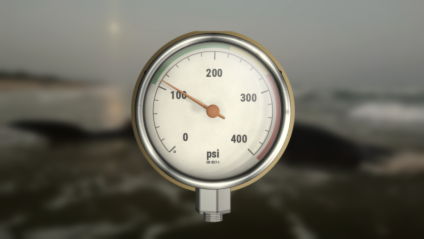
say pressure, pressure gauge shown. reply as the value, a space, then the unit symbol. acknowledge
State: 110 psi
